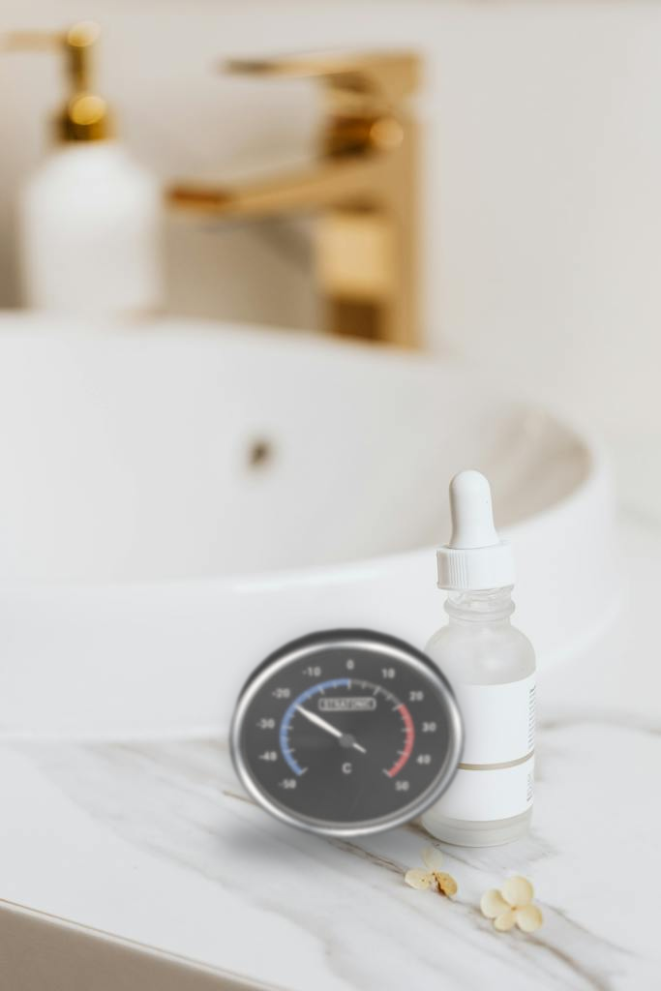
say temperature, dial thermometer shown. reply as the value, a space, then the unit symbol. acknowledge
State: -20 °C
